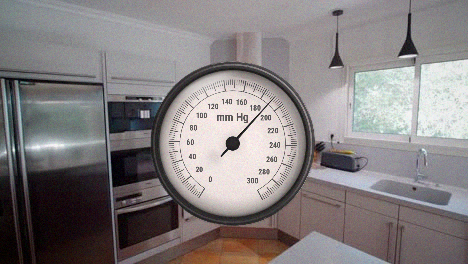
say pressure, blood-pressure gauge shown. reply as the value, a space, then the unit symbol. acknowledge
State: 190 mmHg
